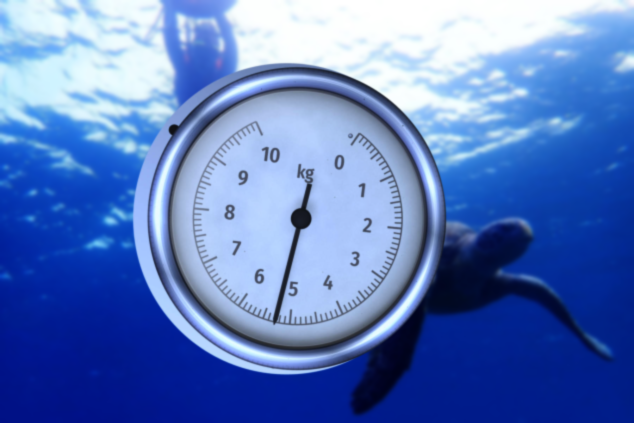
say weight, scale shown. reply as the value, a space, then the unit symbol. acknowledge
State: 5.3 kg
